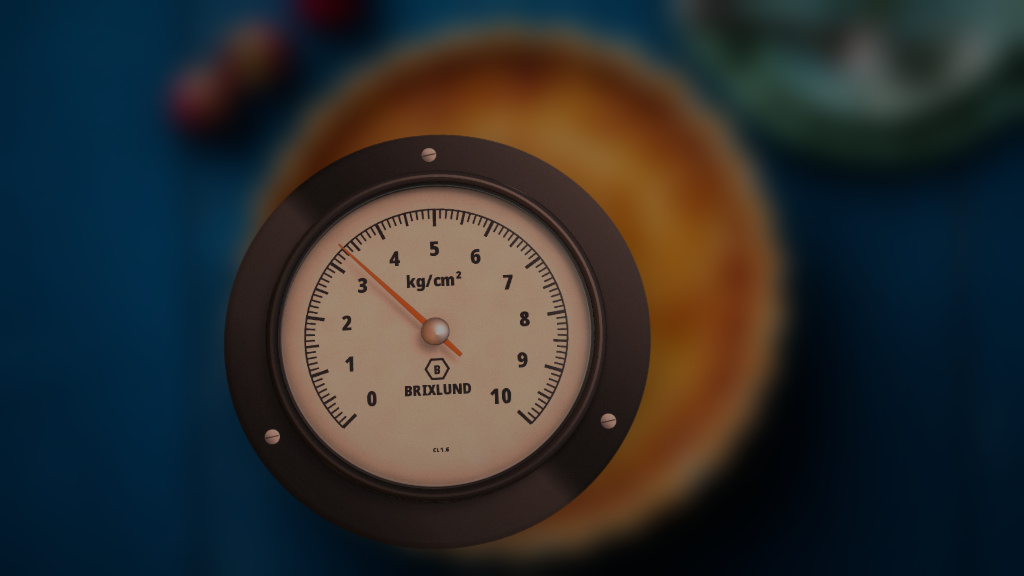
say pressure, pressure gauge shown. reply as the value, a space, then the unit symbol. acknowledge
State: 3.3 kg/cm²
